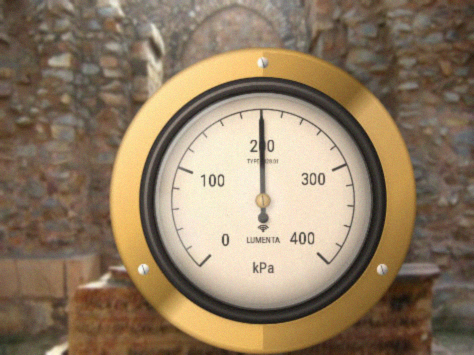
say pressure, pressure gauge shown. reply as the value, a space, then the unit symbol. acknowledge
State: 200 kPa
